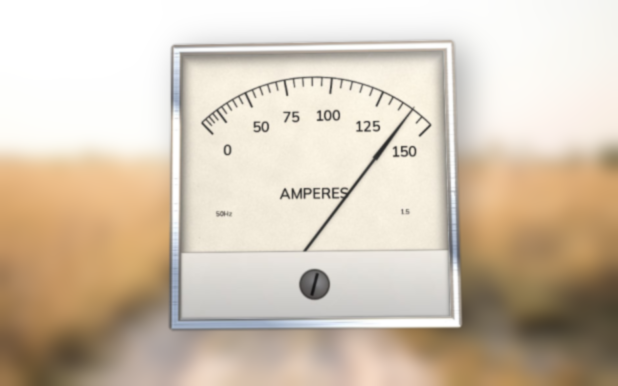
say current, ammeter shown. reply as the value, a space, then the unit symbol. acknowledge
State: 140 A
